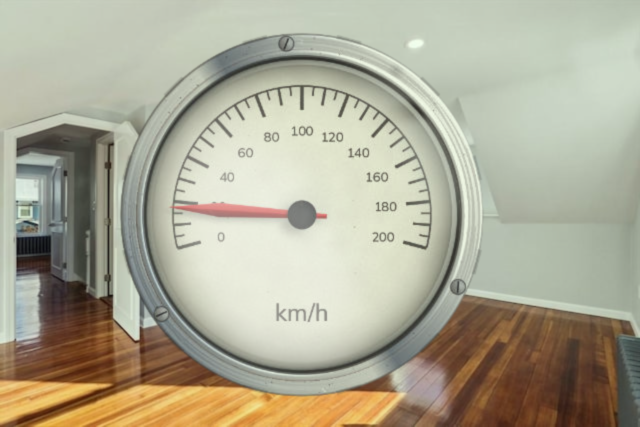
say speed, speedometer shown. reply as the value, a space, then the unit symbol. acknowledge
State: 17.5 km/h
